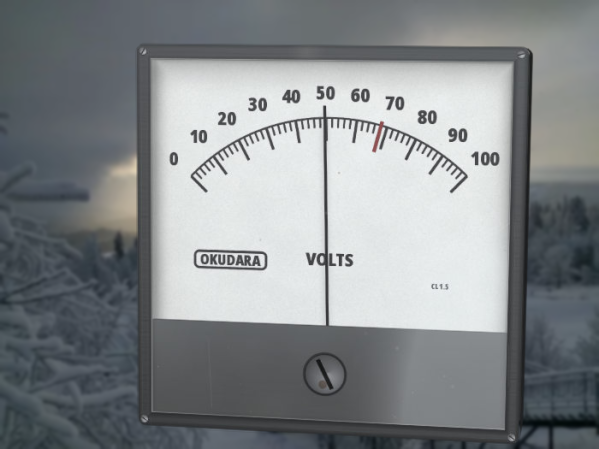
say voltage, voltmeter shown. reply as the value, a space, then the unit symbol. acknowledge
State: 50 V
